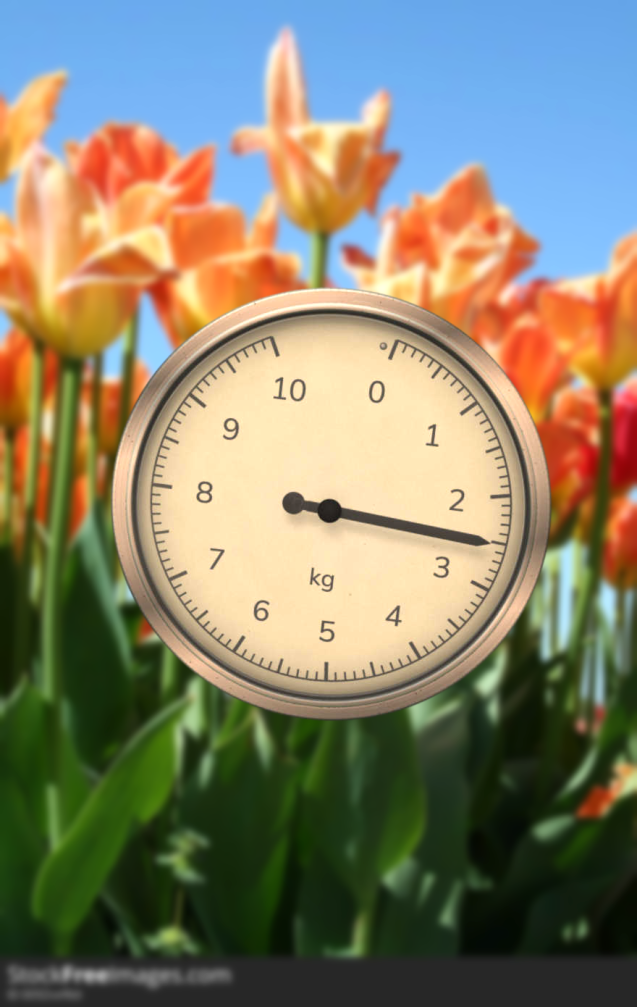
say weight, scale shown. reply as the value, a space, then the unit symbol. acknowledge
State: 2.5 kg
